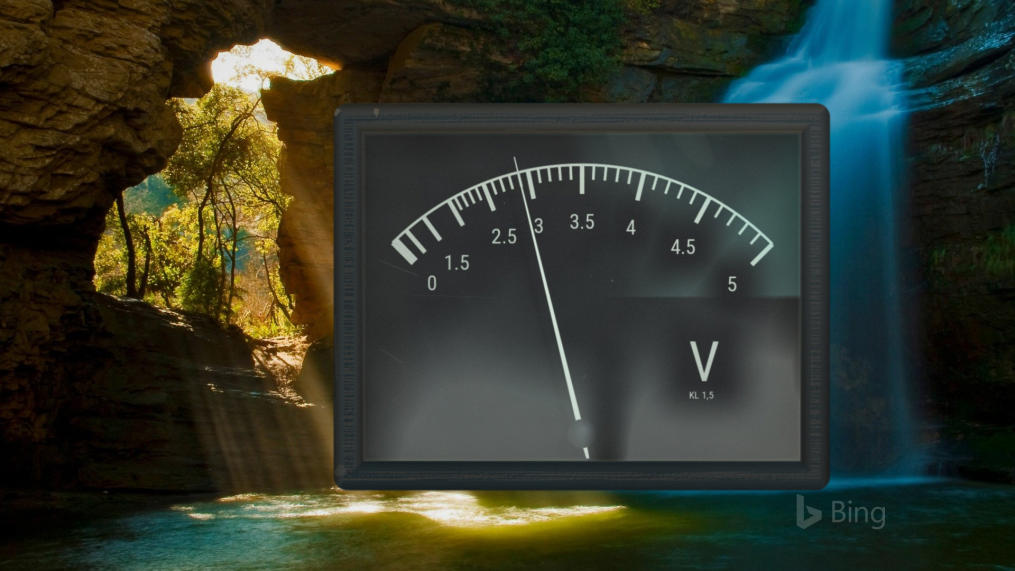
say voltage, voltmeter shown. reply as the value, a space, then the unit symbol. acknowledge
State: 2.9 V
